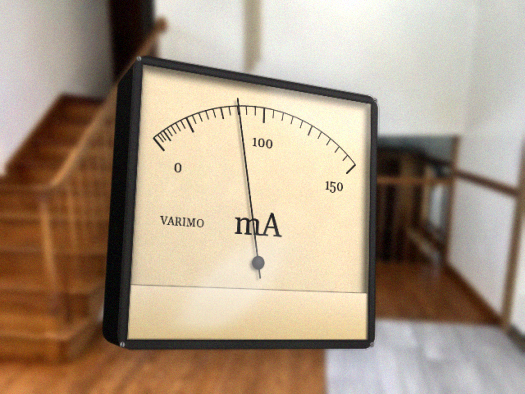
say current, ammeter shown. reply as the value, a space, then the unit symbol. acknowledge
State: 85 mA
